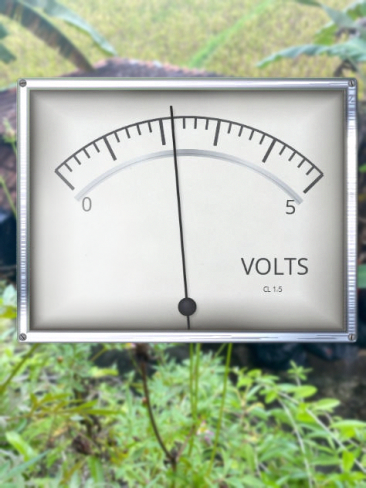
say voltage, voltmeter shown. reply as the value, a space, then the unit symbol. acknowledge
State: 2.2 V
